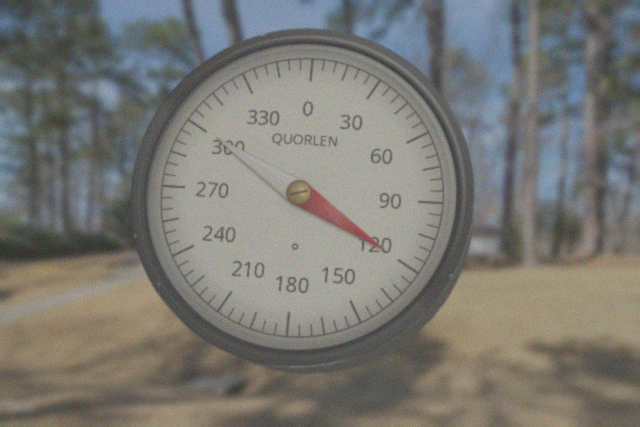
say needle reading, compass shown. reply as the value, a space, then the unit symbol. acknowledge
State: 120 °
